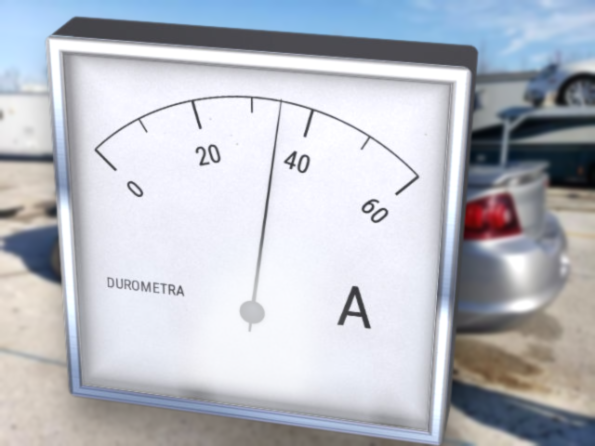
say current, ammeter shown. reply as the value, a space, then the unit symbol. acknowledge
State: 35 A
